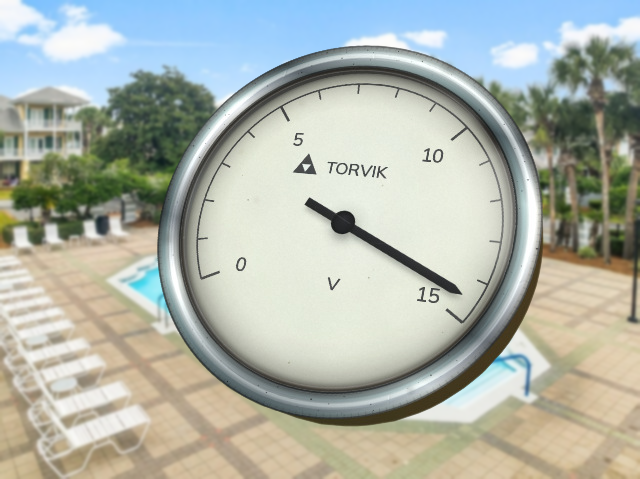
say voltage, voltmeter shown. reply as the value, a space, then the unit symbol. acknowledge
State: 14.5 V
